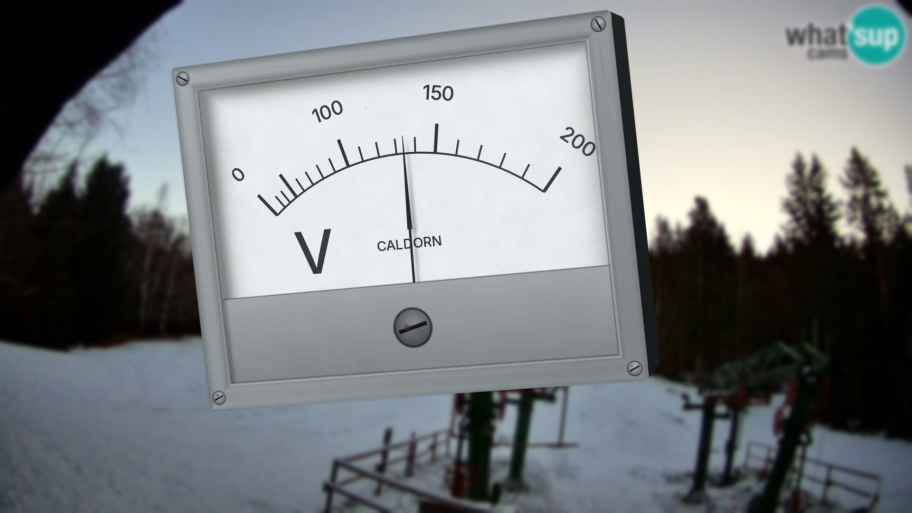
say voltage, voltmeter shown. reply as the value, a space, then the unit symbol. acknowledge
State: 135 V
